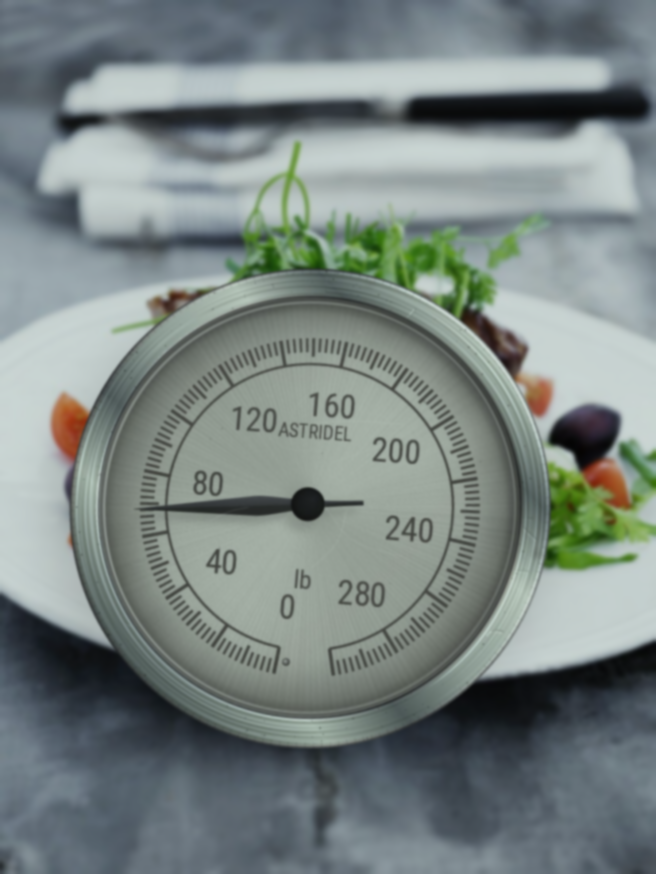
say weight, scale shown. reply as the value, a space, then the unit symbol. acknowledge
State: 68 lb
